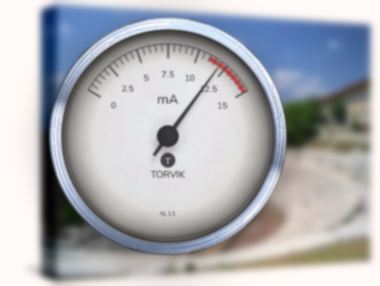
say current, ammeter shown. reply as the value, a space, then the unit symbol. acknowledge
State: 12 mA
